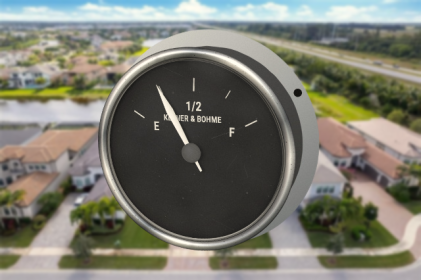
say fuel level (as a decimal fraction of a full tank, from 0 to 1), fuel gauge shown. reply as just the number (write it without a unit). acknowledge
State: 0.25
